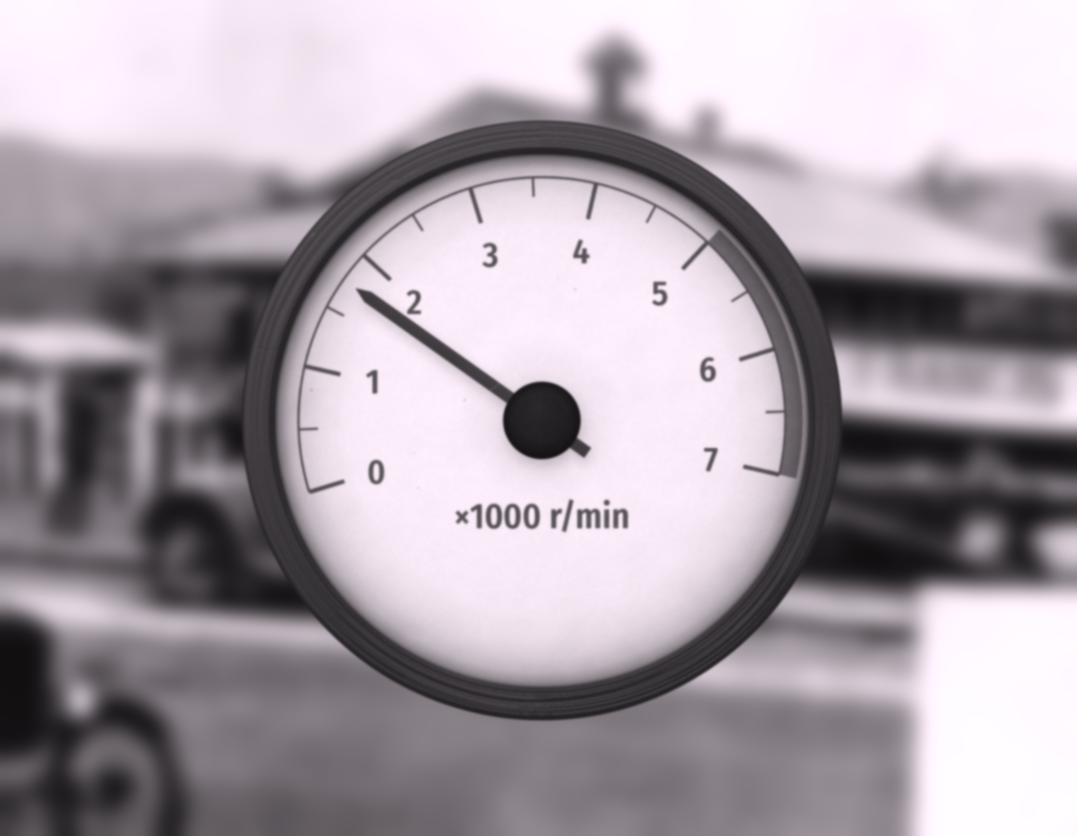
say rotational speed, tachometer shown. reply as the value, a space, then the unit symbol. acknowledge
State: 1750 rpm
